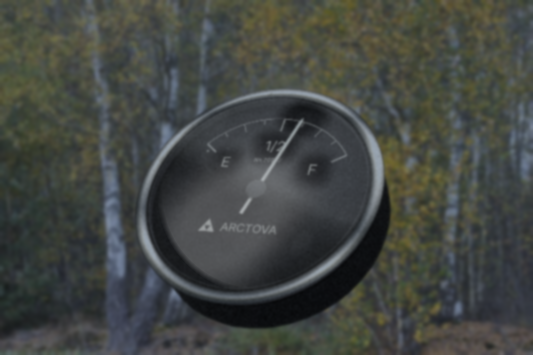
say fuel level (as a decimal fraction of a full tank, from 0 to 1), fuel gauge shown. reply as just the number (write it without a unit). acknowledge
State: 0.625
